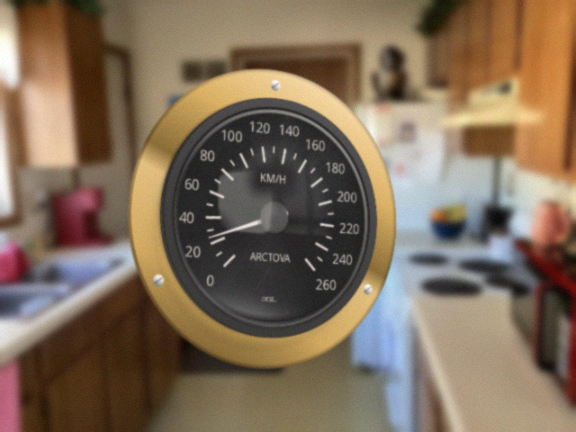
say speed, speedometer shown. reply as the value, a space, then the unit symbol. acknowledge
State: 25 km/h
